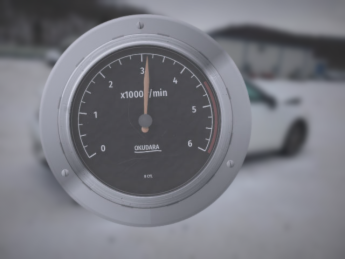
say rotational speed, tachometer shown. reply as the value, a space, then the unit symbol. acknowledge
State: 3125 rpm
